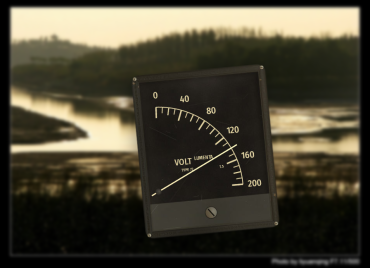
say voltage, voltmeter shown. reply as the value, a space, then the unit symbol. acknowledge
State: 140 V
